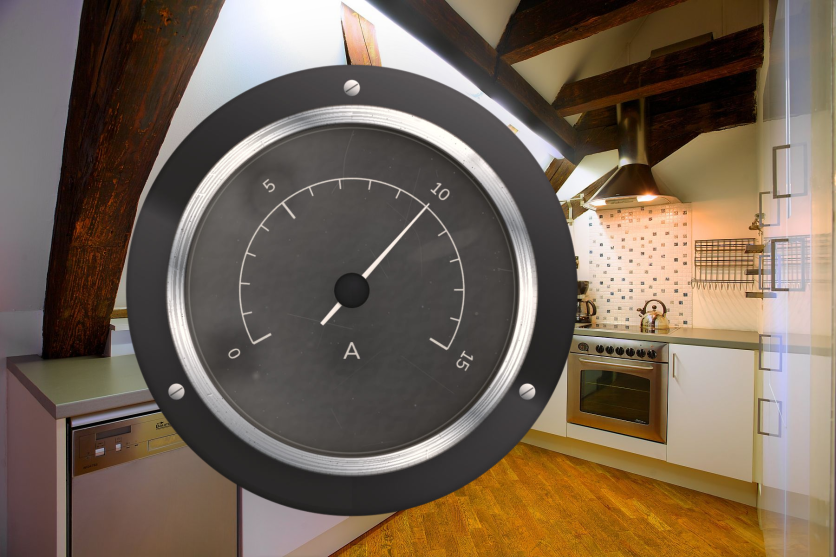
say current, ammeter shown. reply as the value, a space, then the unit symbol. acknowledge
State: 10 A
